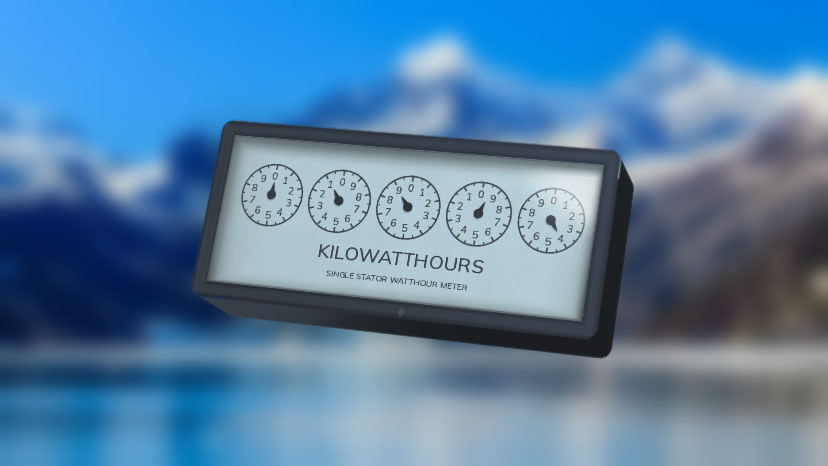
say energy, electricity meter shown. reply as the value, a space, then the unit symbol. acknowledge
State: 894 kWh
